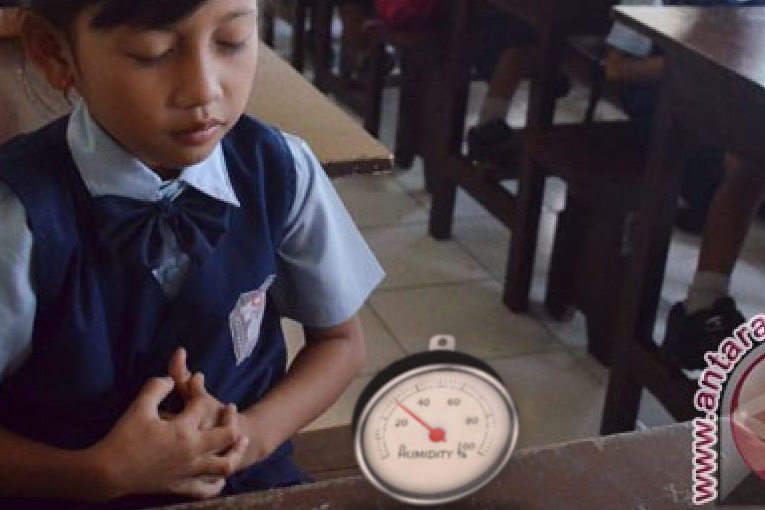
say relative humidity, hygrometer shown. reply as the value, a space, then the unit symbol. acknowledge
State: 30 %
